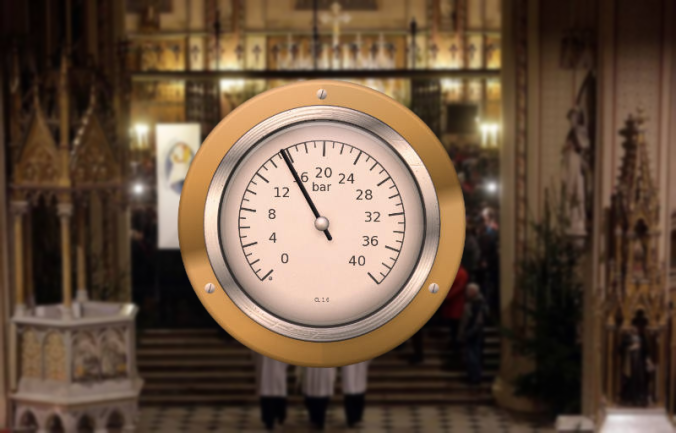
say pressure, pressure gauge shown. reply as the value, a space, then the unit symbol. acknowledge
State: 15.5 bar
